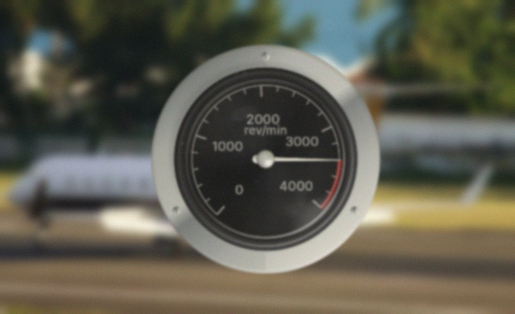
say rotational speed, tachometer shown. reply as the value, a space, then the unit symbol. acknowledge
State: 3400 rpm
